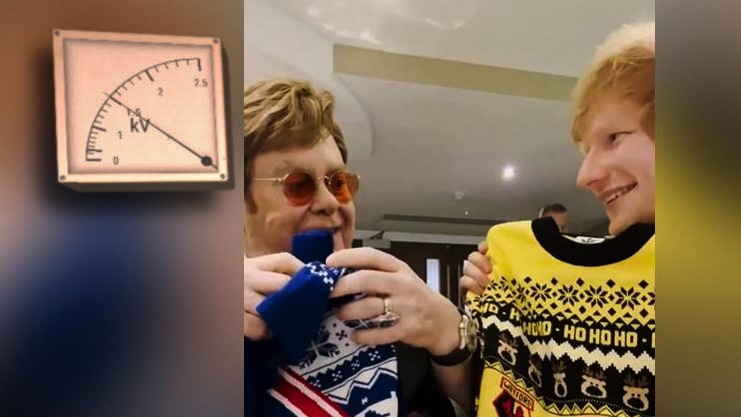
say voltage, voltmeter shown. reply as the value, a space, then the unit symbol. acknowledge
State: 1.5 kV
